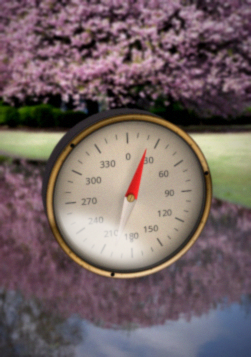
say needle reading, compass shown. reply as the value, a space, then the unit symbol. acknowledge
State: 20 °
